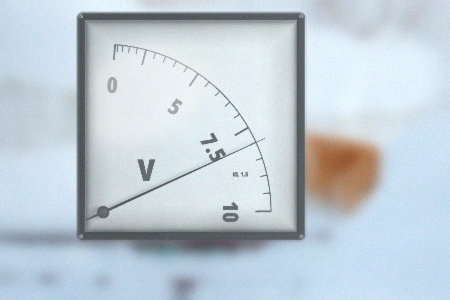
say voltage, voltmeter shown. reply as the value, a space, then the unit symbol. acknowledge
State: 8 V
